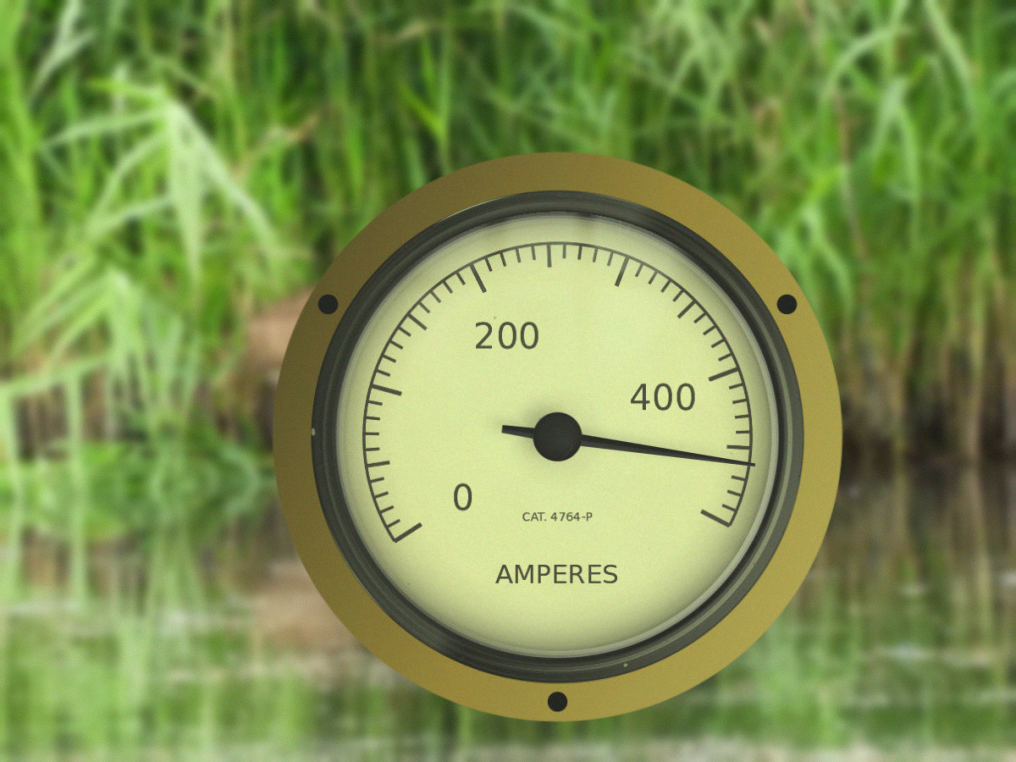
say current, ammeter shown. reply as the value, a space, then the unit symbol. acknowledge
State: 460 A
